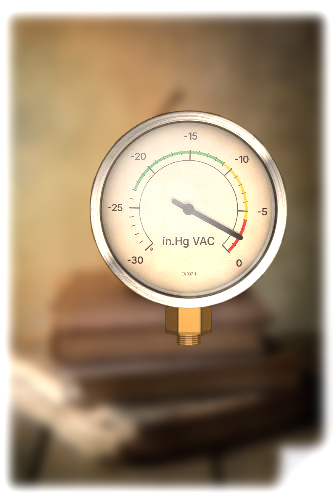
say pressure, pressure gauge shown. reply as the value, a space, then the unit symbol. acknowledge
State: -2 inHg
